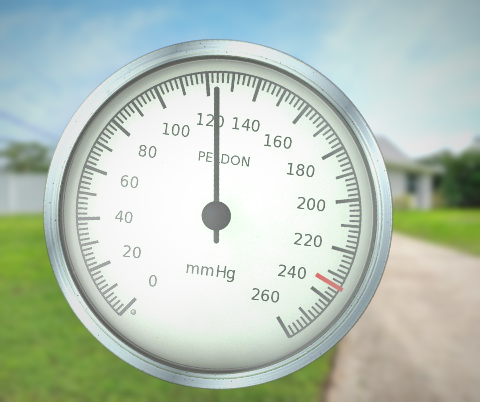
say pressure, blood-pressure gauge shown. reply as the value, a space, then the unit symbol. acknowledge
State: 124 mmHg
